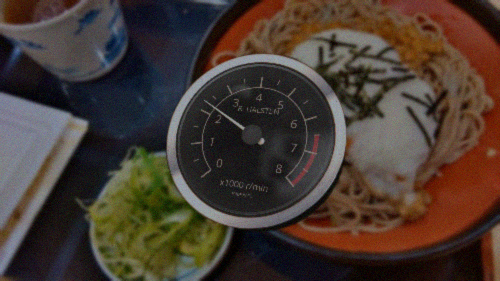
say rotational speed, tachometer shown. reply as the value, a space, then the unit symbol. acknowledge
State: 2250 rpm
